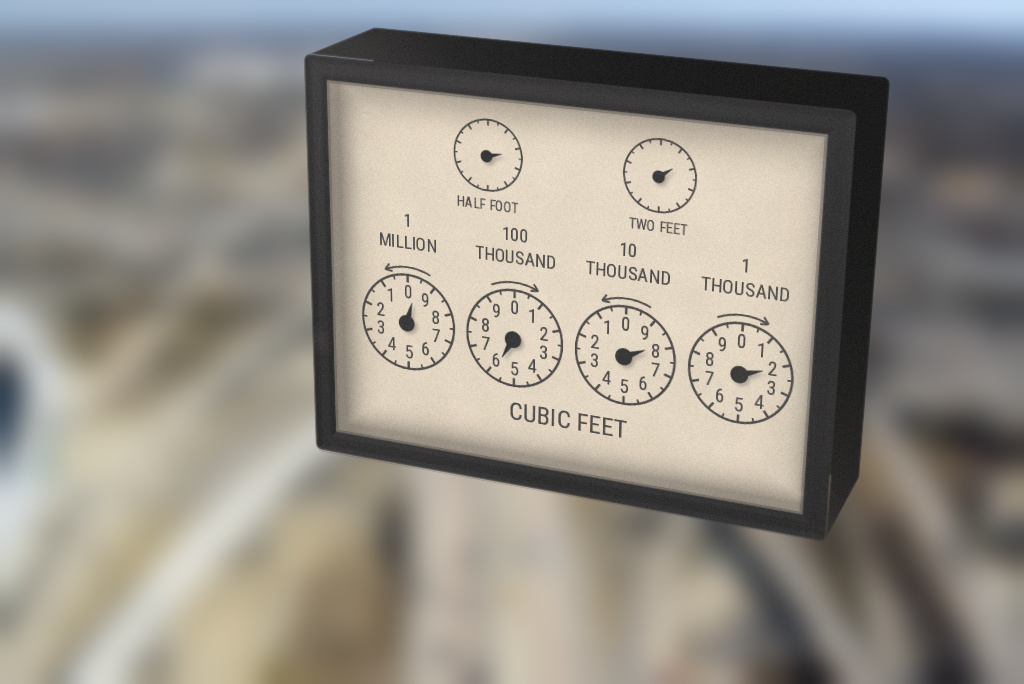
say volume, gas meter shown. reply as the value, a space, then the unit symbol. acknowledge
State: 958200 ft³
